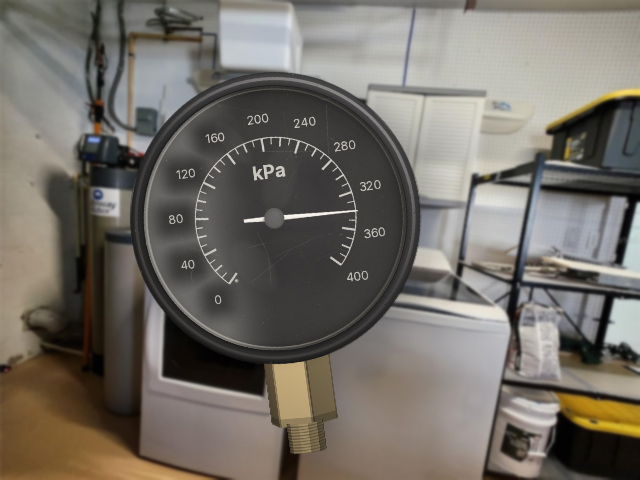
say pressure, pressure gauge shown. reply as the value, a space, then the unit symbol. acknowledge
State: 340 kPa
